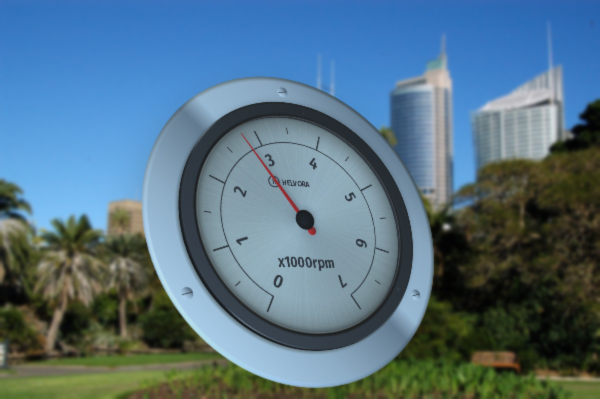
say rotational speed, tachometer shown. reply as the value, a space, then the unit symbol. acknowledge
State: 2750 rpm
